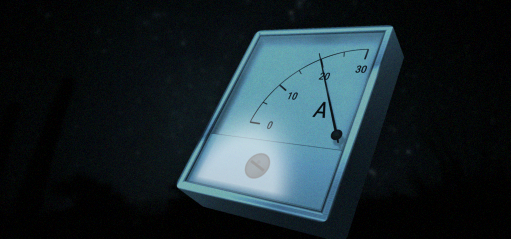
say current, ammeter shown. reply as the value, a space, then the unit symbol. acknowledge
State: 20 A
